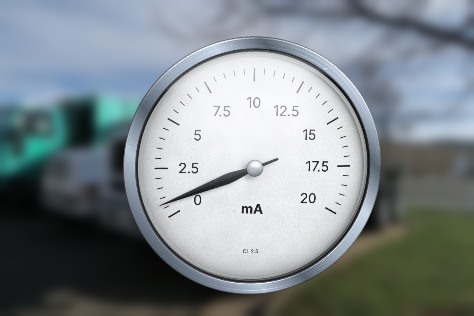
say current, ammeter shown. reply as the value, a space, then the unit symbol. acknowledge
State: 0.75 mA
